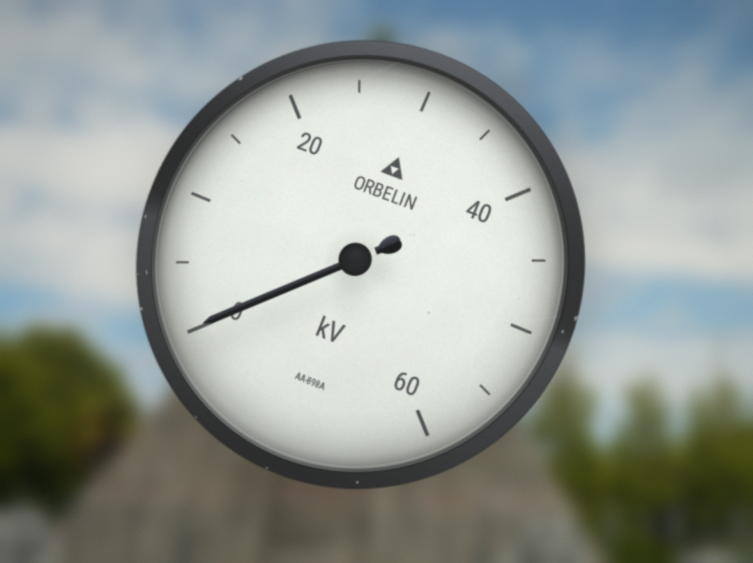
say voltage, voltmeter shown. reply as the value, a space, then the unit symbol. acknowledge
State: 0 kV
